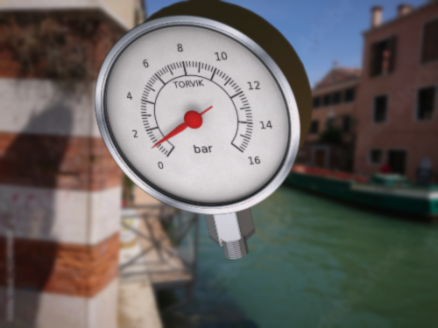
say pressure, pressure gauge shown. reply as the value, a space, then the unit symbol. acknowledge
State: 1 bar
